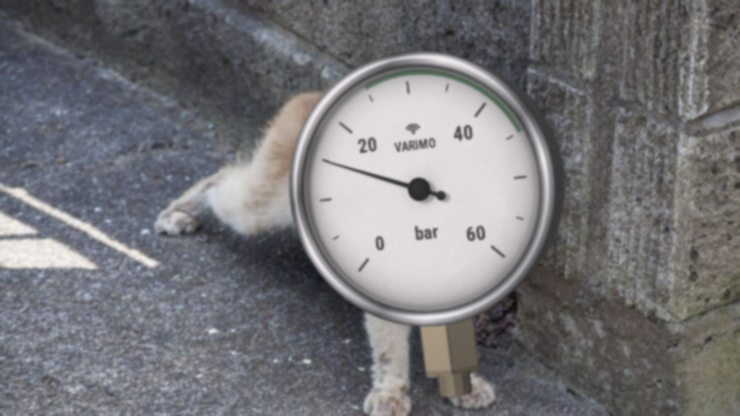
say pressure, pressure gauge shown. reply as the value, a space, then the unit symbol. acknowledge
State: 15 bar
